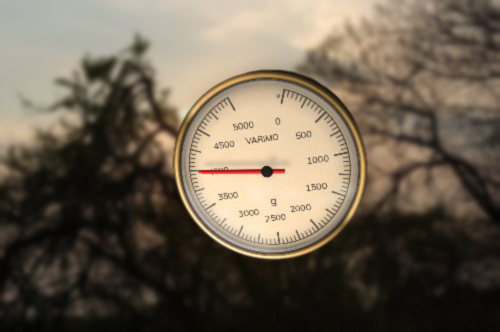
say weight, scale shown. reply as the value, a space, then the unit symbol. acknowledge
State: 4000 g
